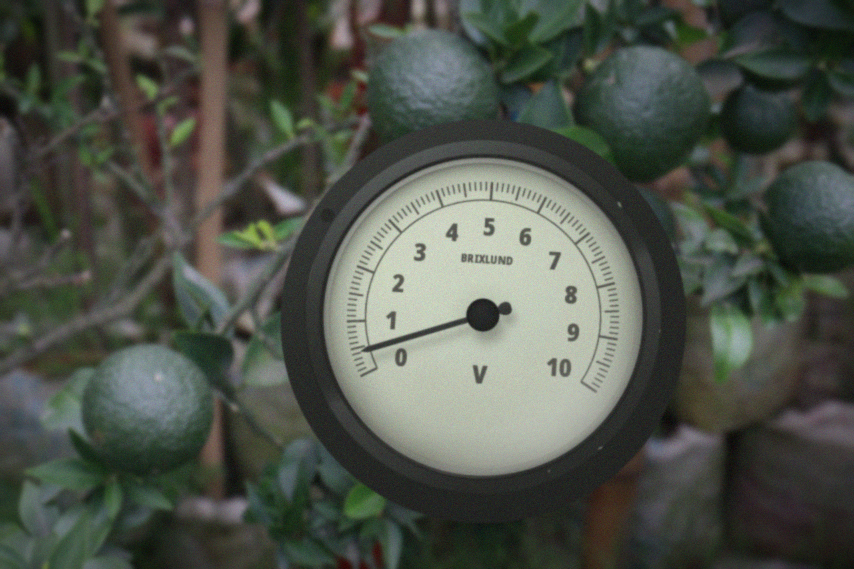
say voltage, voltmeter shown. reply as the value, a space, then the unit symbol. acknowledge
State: 0.4 V
